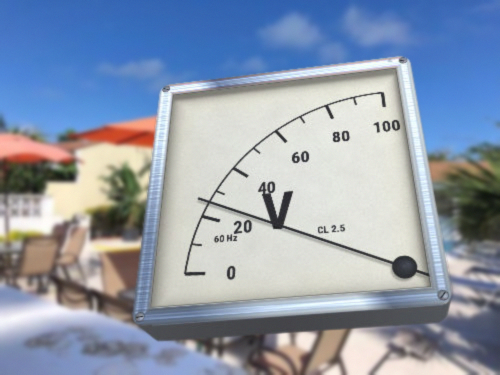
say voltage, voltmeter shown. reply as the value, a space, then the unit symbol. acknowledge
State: 25 V
